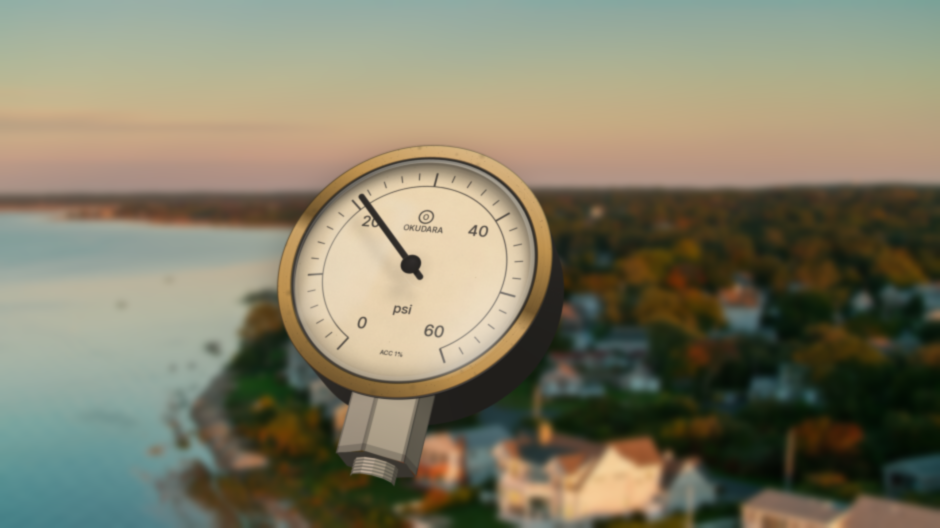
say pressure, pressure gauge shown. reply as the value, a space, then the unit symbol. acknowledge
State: 21 psi
